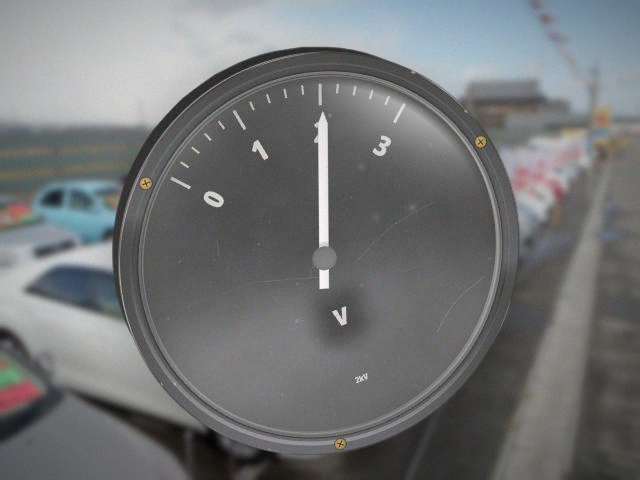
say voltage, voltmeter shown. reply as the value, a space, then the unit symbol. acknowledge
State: 2 V
